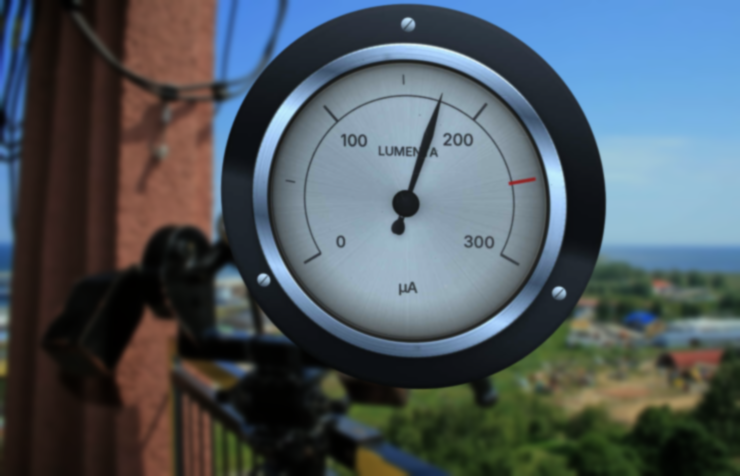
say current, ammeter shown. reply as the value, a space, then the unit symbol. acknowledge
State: 175 µA
